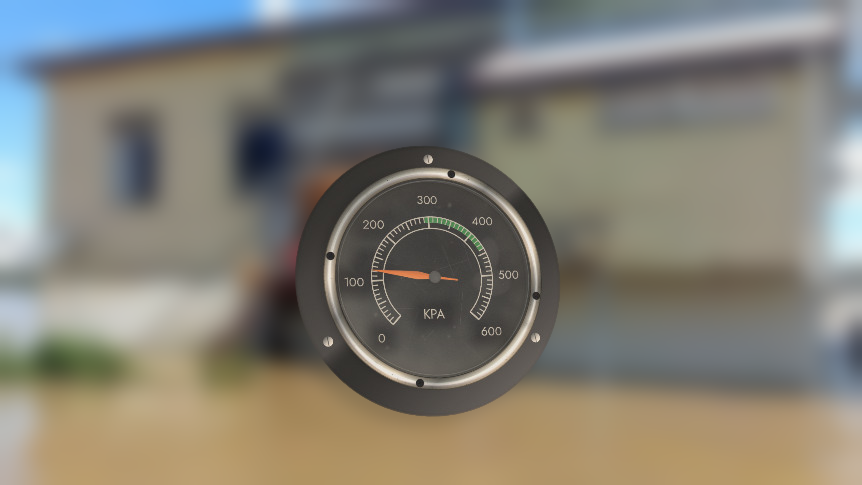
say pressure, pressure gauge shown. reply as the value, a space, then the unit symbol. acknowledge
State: 120 kPa
